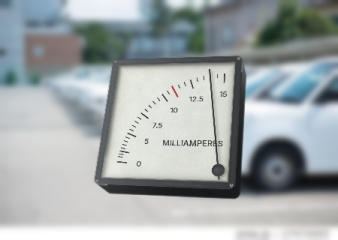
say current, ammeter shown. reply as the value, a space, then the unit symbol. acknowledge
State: 14 mA
